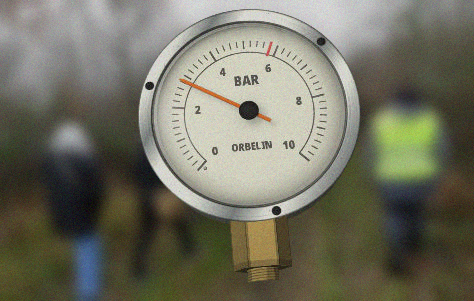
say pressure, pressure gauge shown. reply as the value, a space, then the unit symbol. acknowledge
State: 2.8 bar
